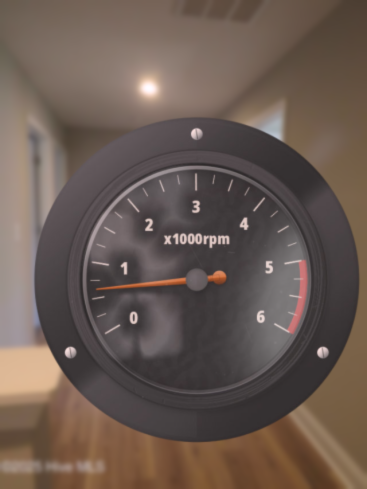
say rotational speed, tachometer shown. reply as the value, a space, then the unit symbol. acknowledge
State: 625 rpm
